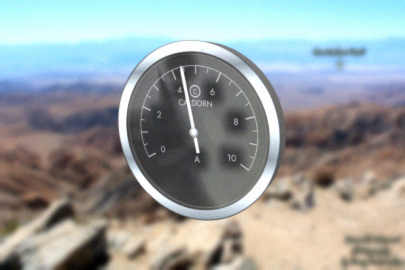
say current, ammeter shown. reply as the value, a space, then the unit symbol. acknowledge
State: 4.5 A
